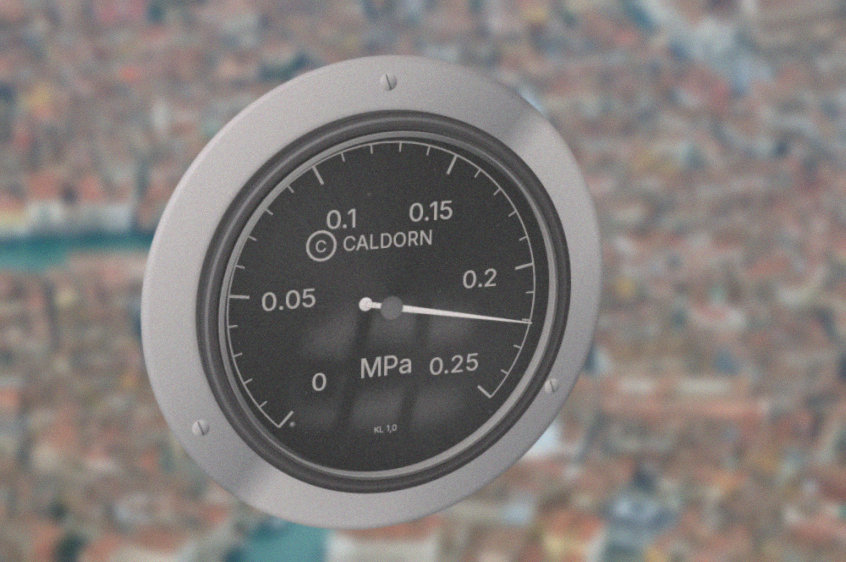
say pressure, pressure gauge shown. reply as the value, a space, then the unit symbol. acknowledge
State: 0.22 MPa
